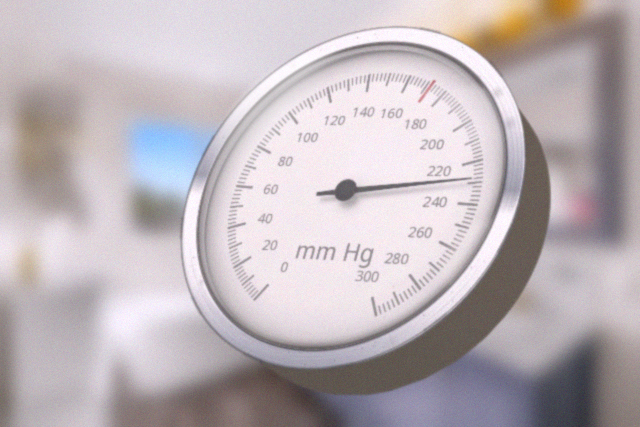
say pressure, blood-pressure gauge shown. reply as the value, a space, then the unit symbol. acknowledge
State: 230 mmHg
